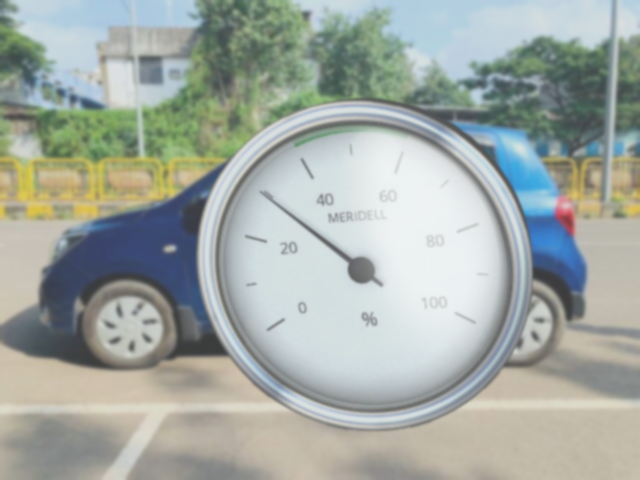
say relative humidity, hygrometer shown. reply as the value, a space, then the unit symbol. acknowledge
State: 30 %
